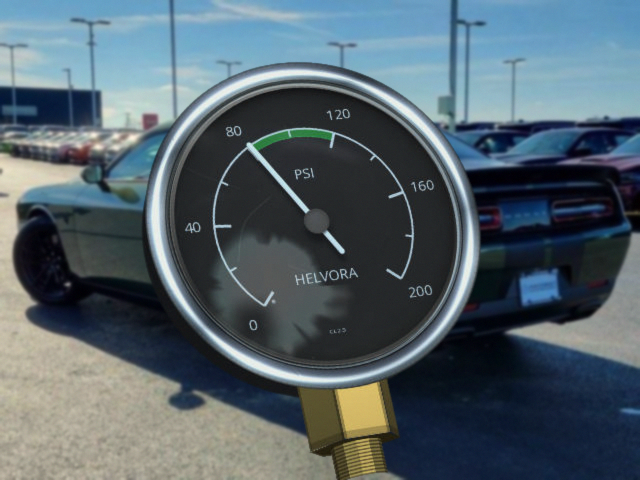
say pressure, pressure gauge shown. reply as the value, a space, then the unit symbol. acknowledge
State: 80 psi
